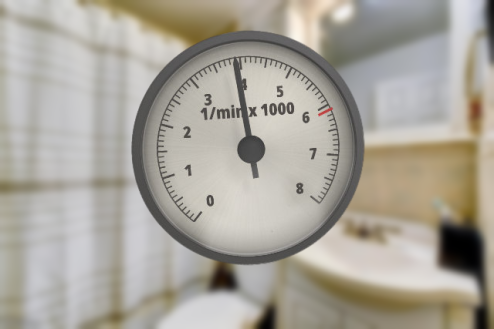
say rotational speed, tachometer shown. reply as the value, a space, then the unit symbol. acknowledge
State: 3900 rpm
